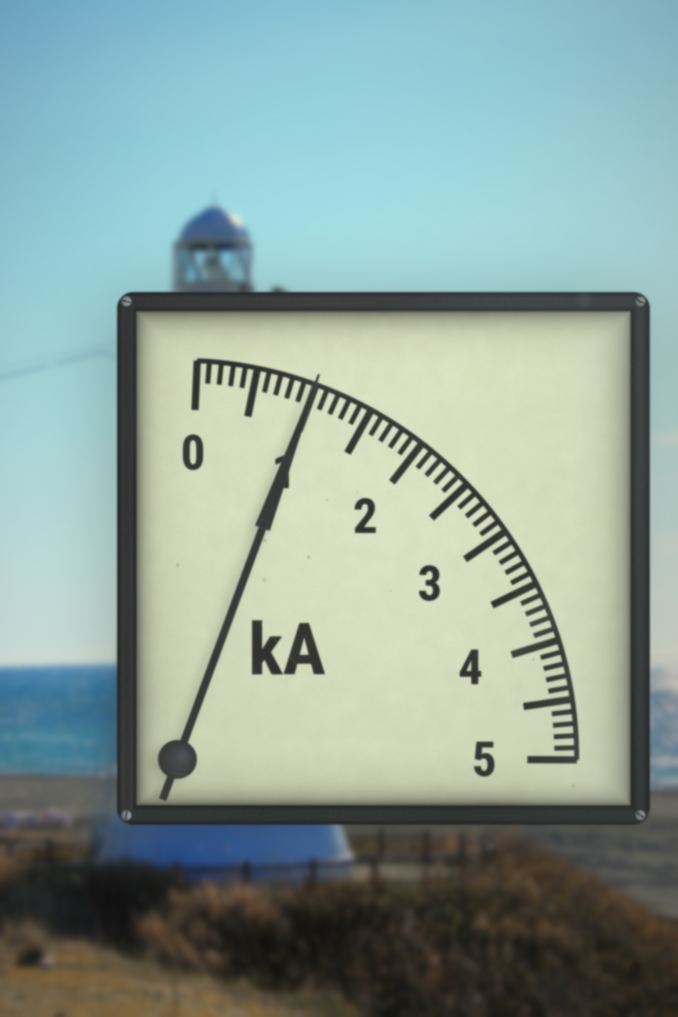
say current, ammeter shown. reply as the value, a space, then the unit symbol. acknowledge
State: 1 kA
